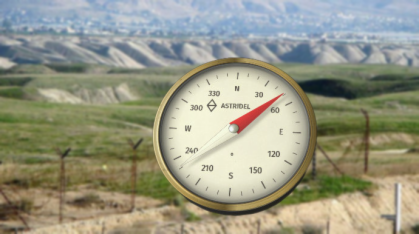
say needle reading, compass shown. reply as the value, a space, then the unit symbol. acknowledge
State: 50 °
